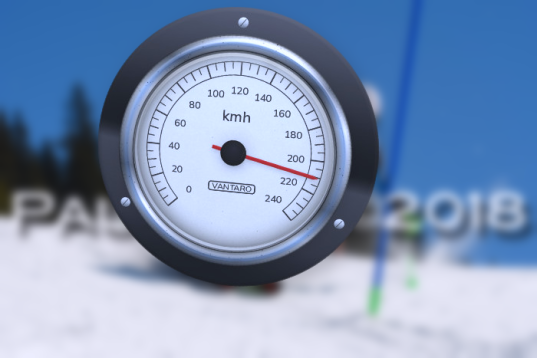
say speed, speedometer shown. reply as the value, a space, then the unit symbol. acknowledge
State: 210 km/h
